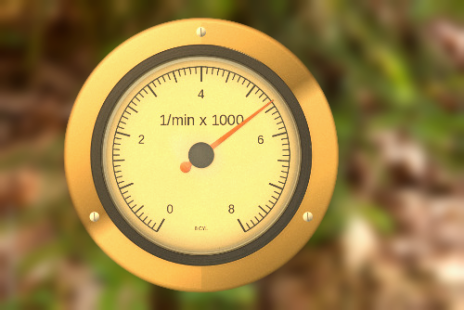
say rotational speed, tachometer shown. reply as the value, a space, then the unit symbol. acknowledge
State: 5400 rpm
